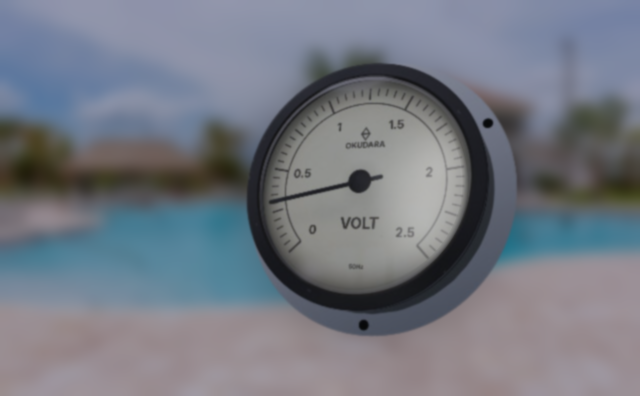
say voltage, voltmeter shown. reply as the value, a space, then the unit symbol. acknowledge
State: 0.3 V
